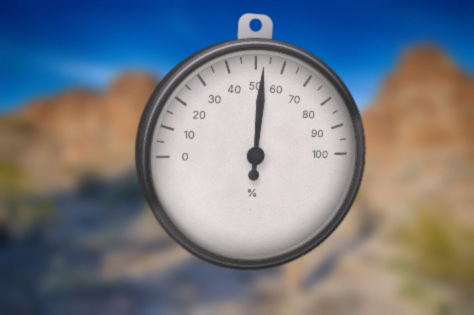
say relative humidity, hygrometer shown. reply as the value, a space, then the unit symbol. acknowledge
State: 52.5 %
